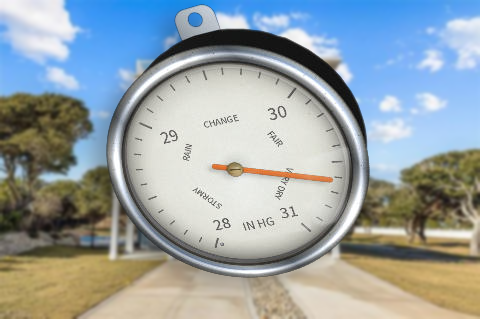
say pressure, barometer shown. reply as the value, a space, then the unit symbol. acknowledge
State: 30.6 inHg
